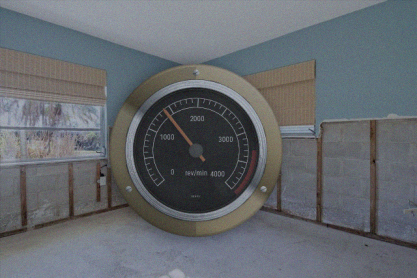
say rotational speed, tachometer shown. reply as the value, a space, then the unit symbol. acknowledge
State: 1400 rpm
